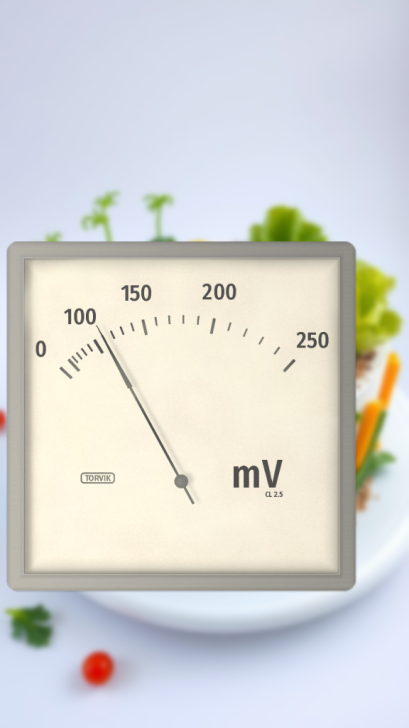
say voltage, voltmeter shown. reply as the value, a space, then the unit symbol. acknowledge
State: 110 mV
